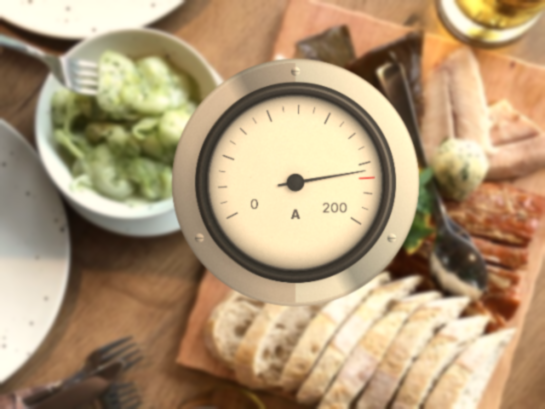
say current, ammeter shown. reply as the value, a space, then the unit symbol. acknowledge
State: 165 A
